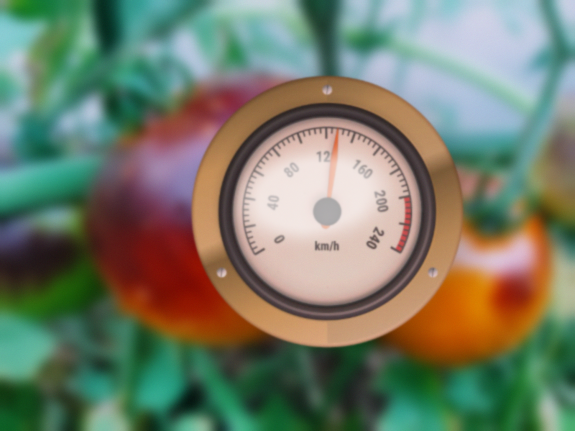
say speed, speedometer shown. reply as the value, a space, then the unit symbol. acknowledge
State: 128 km/h
